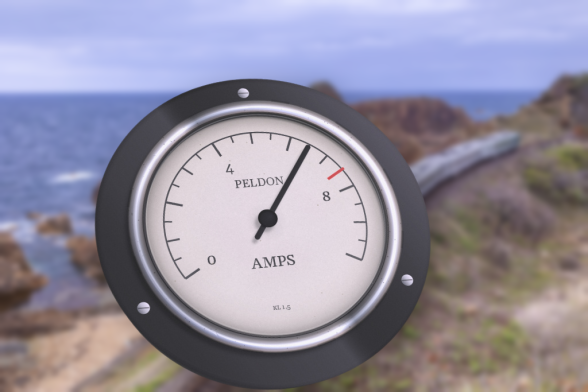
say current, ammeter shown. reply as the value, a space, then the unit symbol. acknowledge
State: 6.5 A
